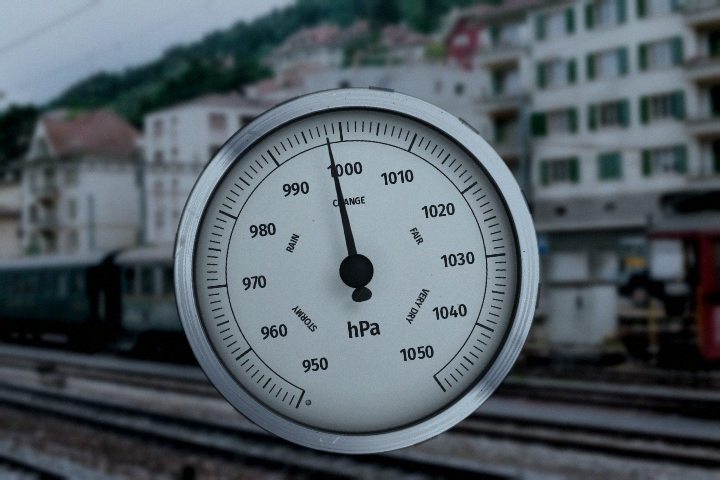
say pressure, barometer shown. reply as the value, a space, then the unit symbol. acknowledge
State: 998 hPa
